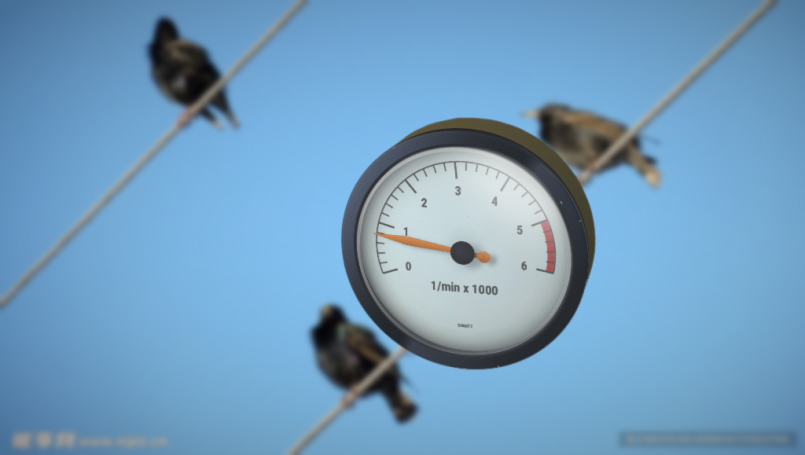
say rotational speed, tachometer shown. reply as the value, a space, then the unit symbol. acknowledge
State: 800 rpm
